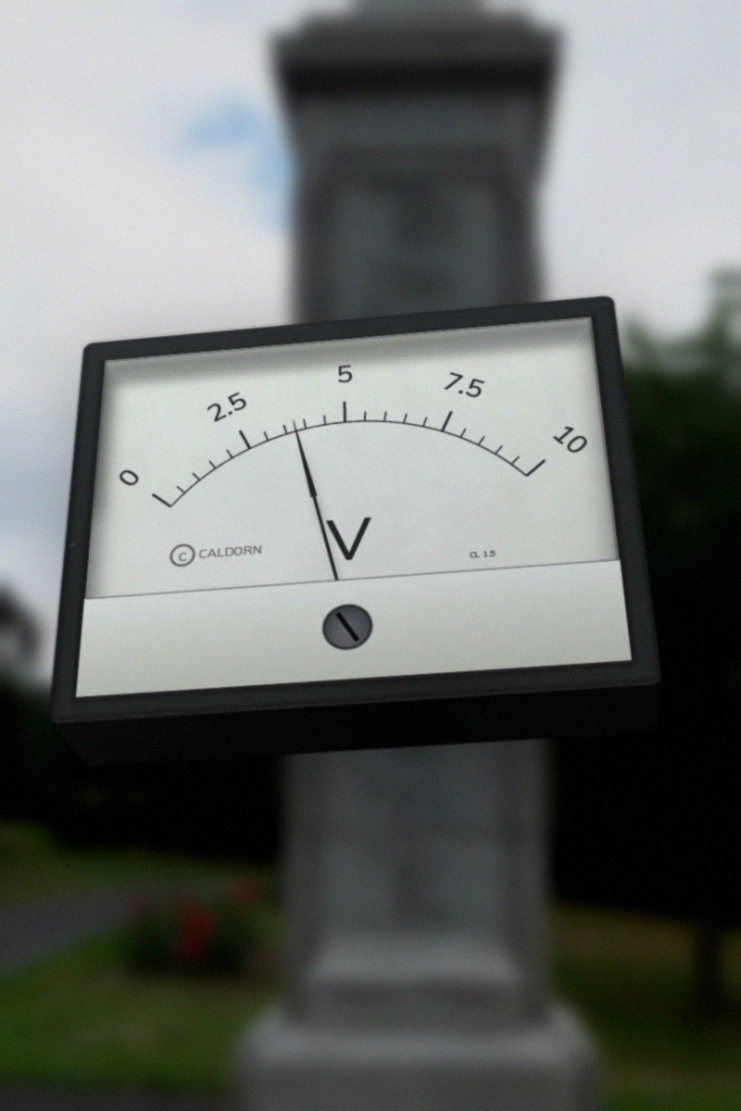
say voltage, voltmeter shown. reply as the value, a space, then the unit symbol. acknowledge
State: 3.75 V
